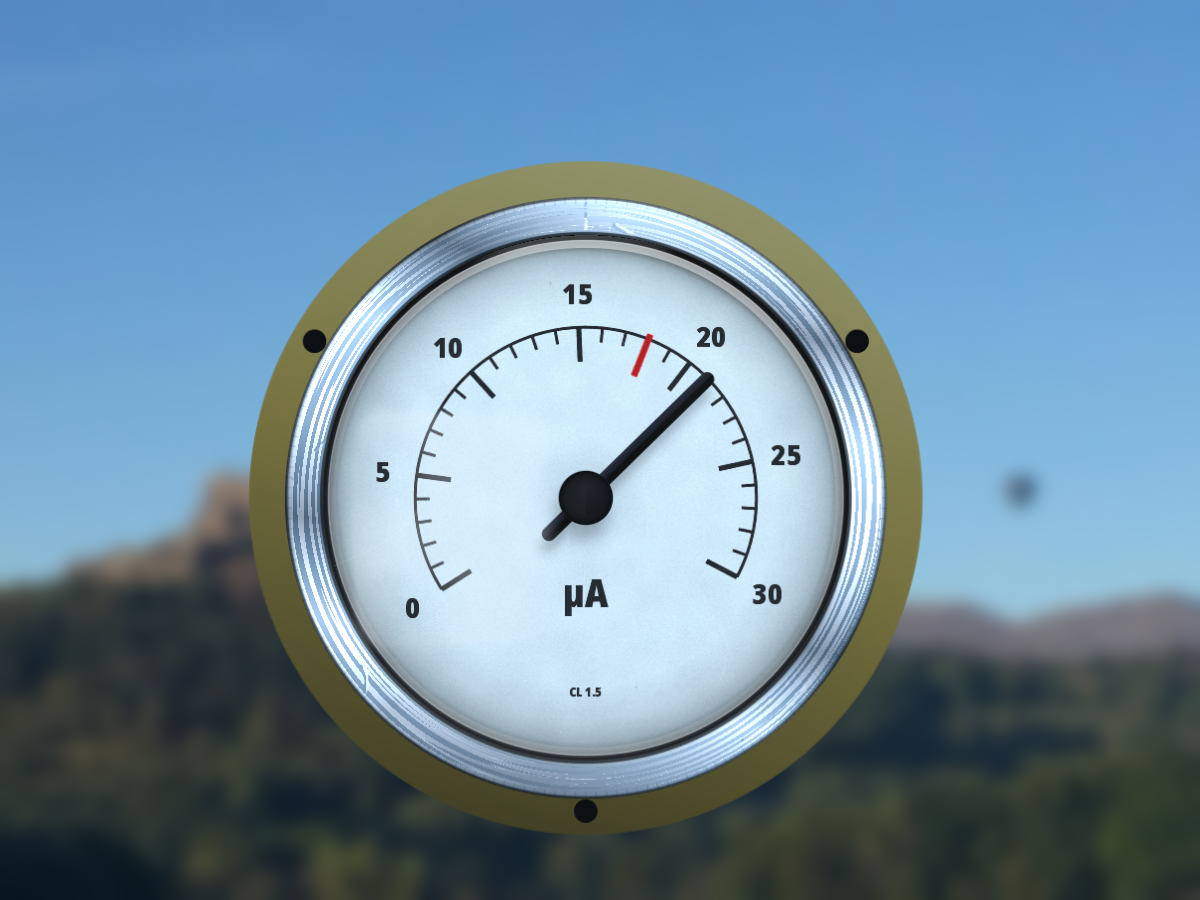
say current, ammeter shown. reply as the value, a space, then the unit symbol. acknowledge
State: 21 µA
